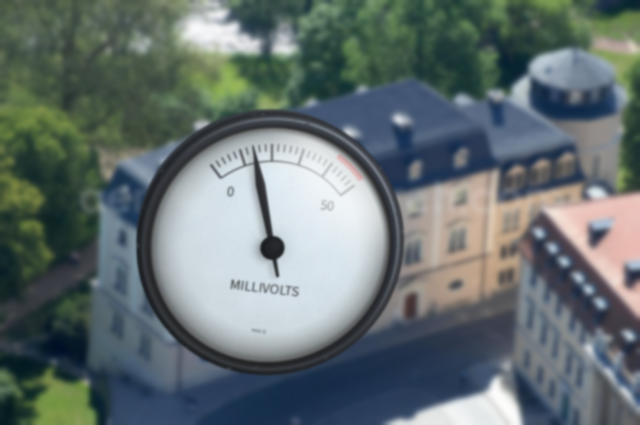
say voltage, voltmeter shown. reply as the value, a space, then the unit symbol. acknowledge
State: 14 mV
